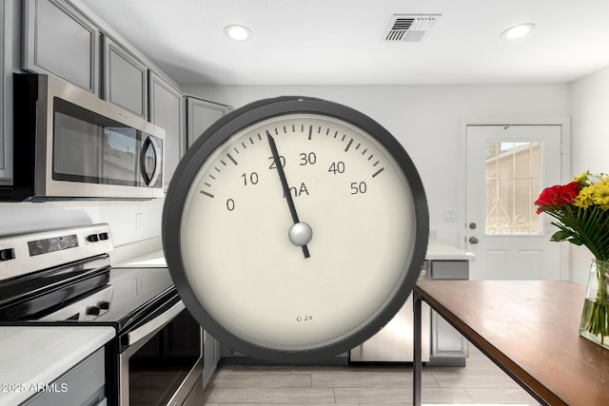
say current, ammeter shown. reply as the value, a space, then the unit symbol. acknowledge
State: 20 mA
